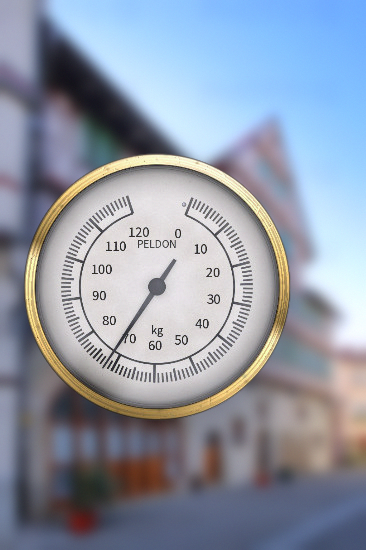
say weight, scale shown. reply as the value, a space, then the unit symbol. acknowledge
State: 72 kg
